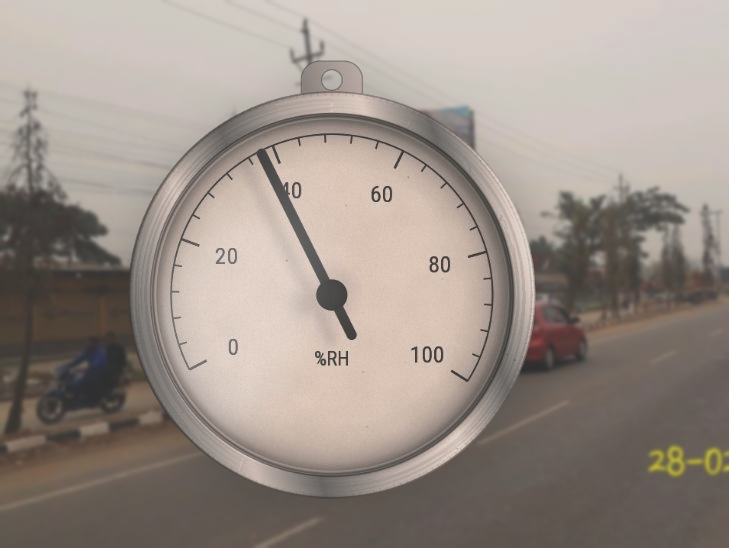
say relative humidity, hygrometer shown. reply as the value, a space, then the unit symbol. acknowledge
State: 38 %
